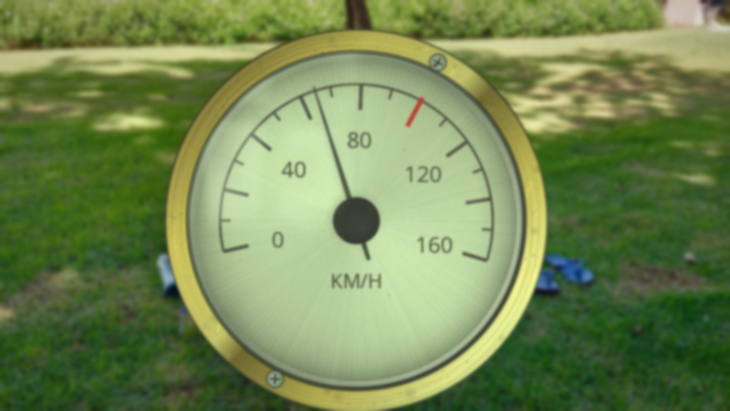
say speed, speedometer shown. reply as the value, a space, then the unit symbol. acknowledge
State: 65 km/h
